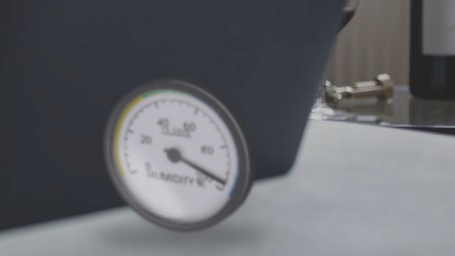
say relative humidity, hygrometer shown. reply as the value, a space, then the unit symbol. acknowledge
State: 96 %
